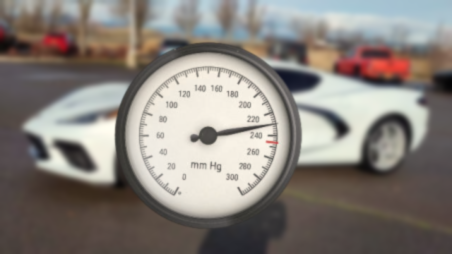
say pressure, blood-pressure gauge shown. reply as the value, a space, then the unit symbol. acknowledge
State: 230 mmHg
